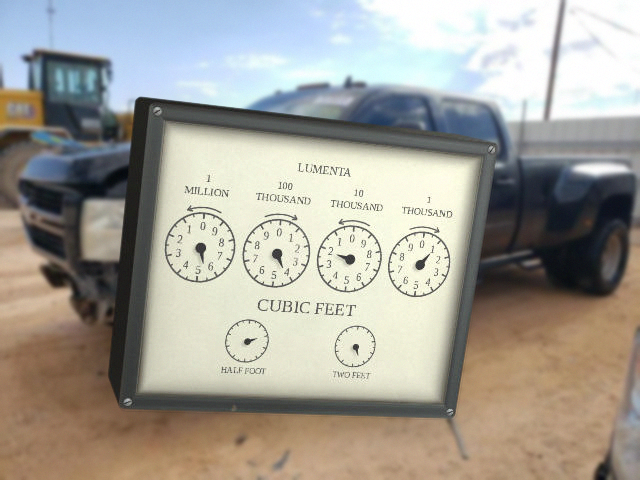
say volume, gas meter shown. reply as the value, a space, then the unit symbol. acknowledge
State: 542100 ft³
